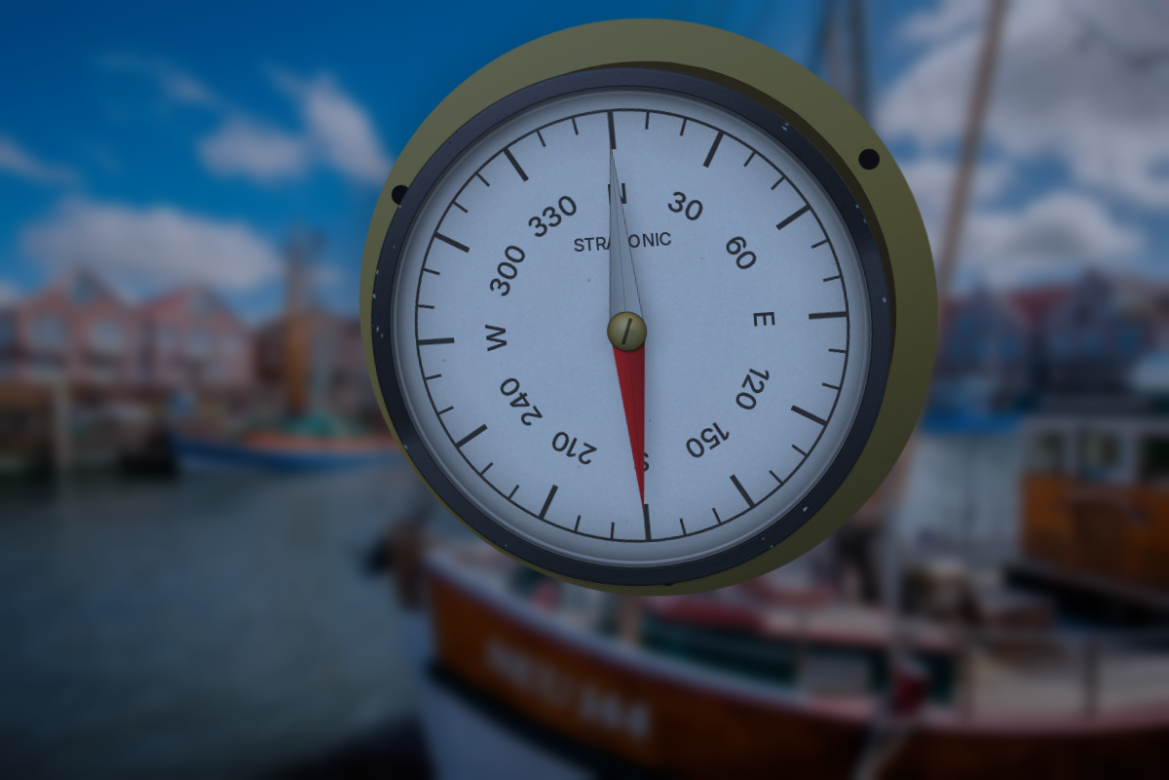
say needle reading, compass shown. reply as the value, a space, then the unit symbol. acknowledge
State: 180 °
